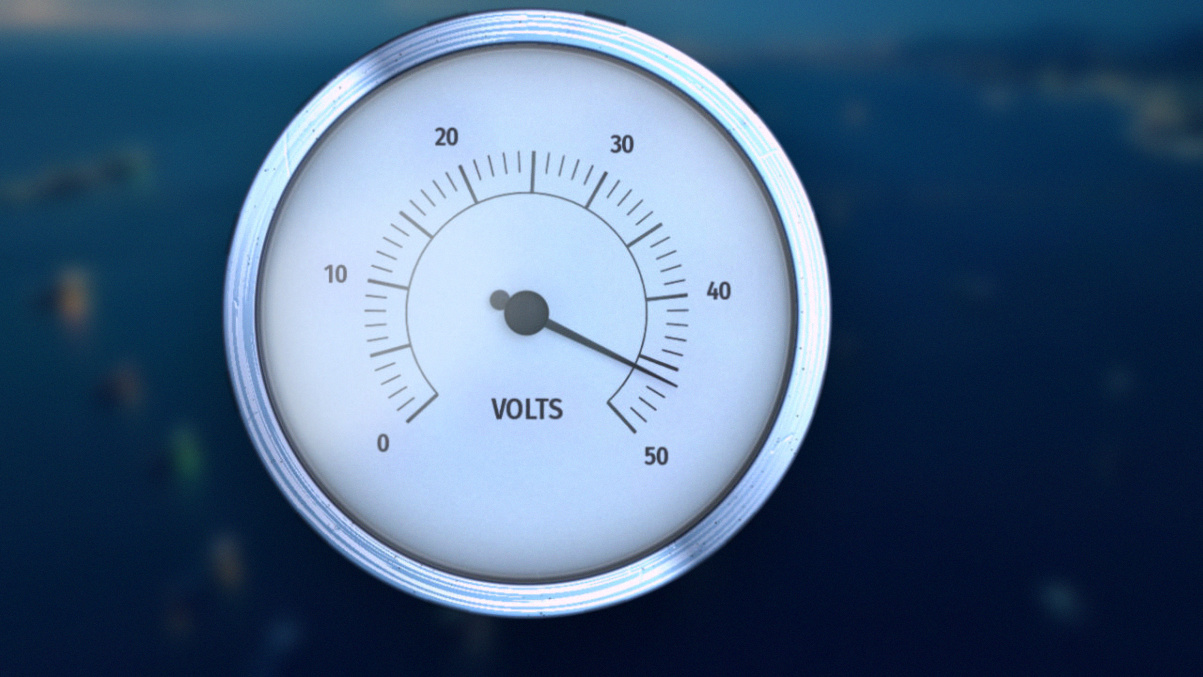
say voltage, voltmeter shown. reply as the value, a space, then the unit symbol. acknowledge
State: 46 V
